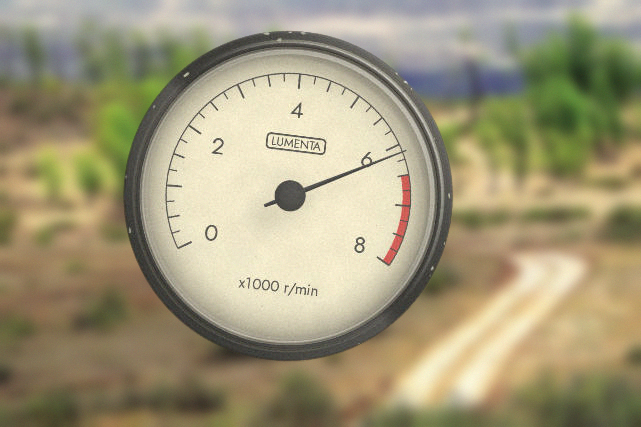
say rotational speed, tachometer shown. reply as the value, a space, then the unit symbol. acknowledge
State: 6125 rpm
